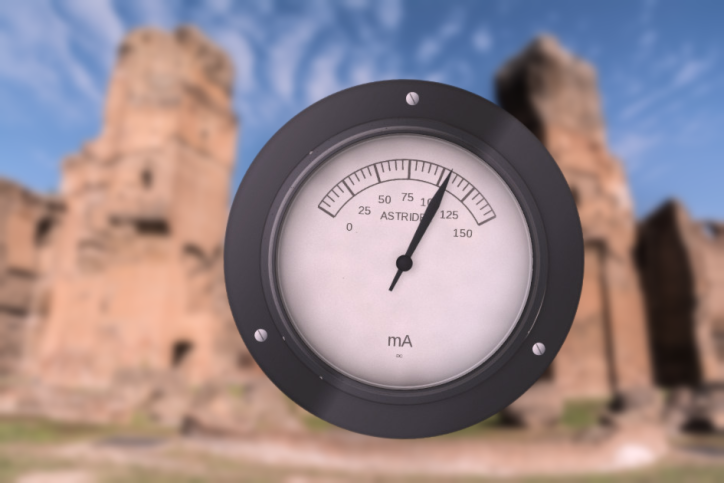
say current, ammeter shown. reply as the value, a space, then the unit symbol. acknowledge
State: 105 mA
